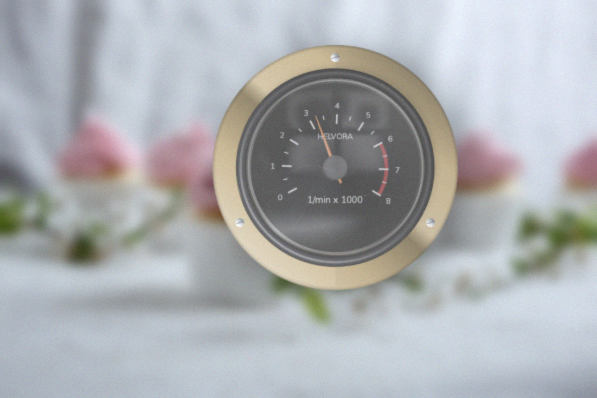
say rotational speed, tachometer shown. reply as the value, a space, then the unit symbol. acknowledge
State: 3250 rpm
